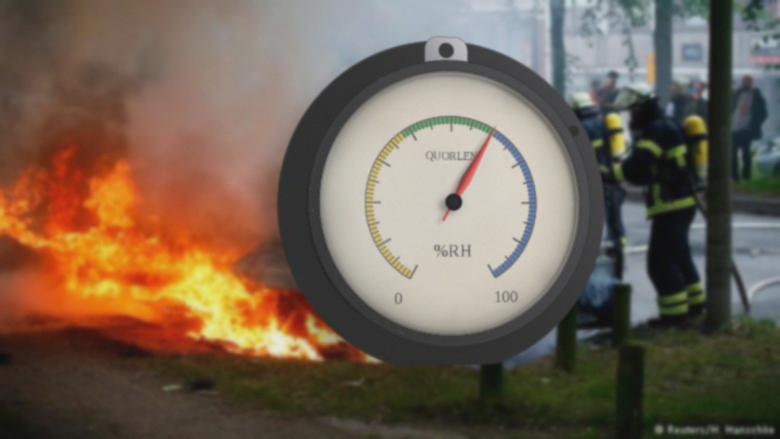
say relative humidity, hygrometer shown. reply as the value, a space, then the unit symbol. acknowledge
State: 60 %
